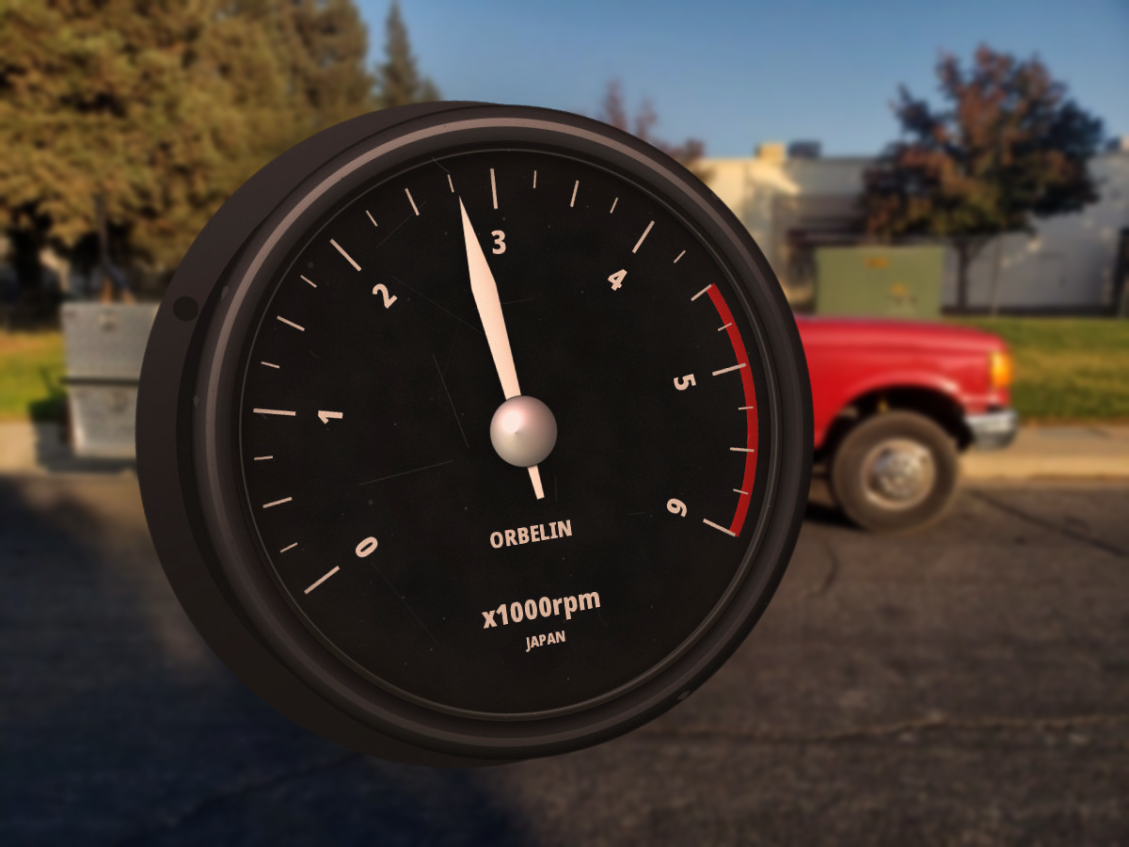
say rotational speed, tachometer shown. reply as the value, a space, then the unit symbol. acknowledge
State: 2750 rpm
